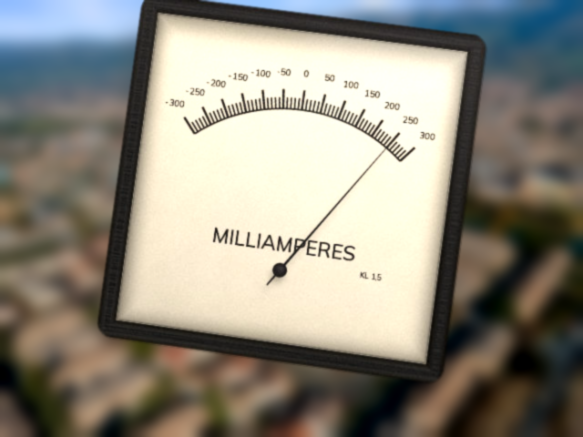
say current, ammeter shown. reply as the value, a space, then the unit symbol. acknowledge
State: 250 mA
